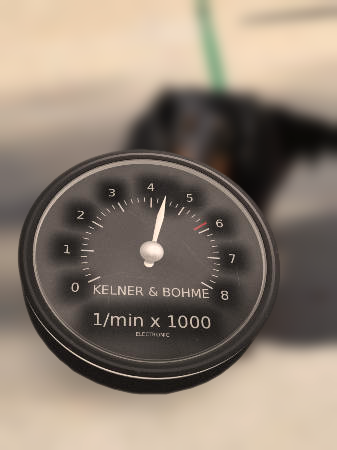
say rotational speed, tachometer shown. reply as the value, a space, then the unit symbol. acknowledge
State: 4400 rpm
